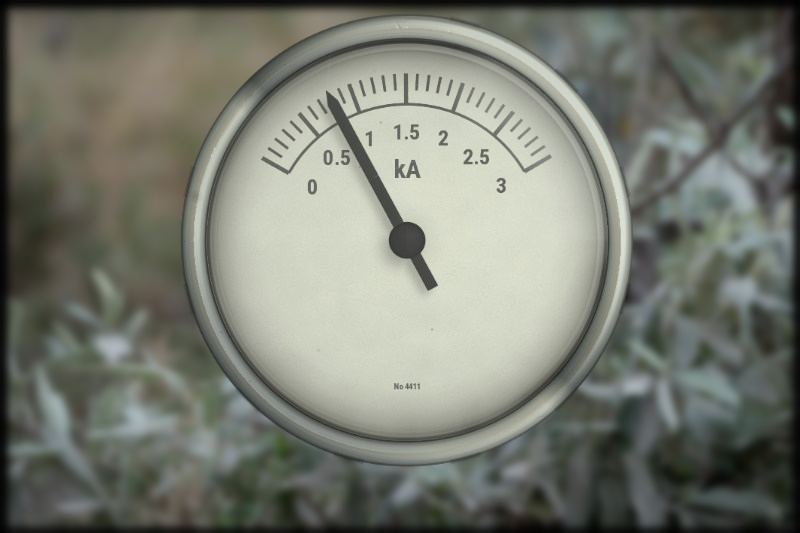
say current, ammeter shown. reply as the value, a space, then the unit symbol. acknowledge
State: 0.8 kA
